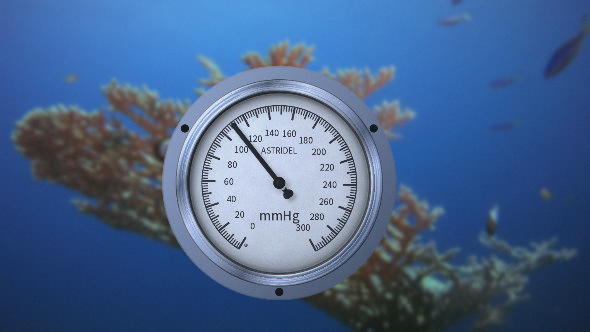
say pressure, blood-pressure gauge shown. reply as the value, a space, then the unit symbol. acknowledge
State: 110 mmHg
